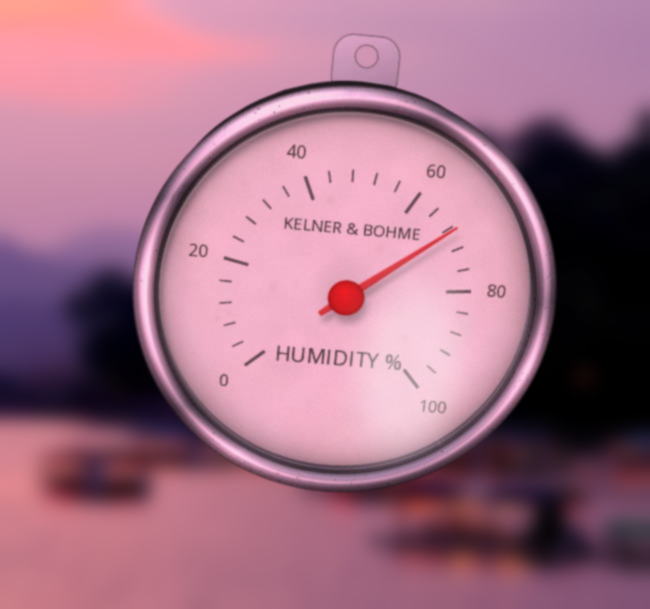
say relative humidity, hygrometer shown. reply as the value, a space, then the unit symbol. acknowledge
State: 68 %
